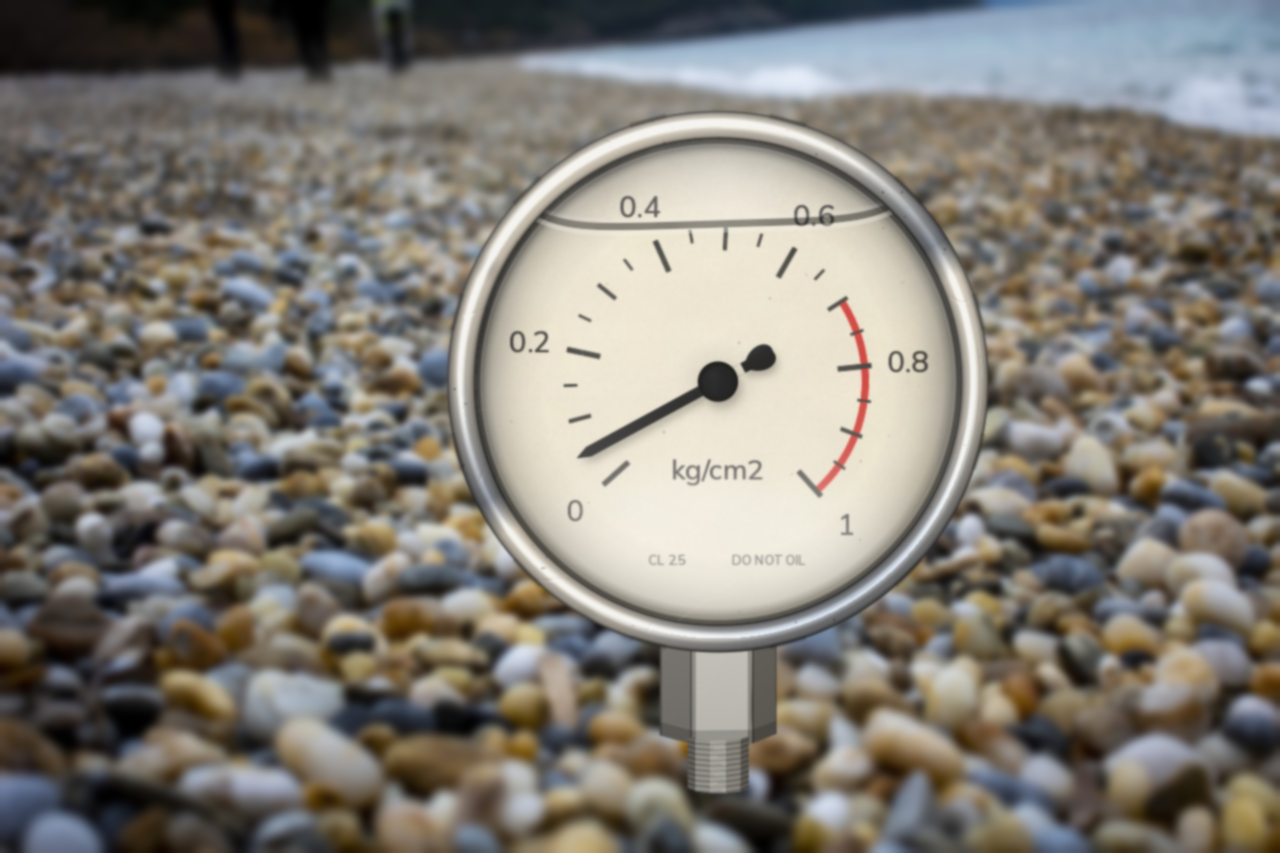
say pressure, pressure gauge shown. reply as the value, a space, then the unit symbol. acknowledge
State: 0.05 kg/cm²
